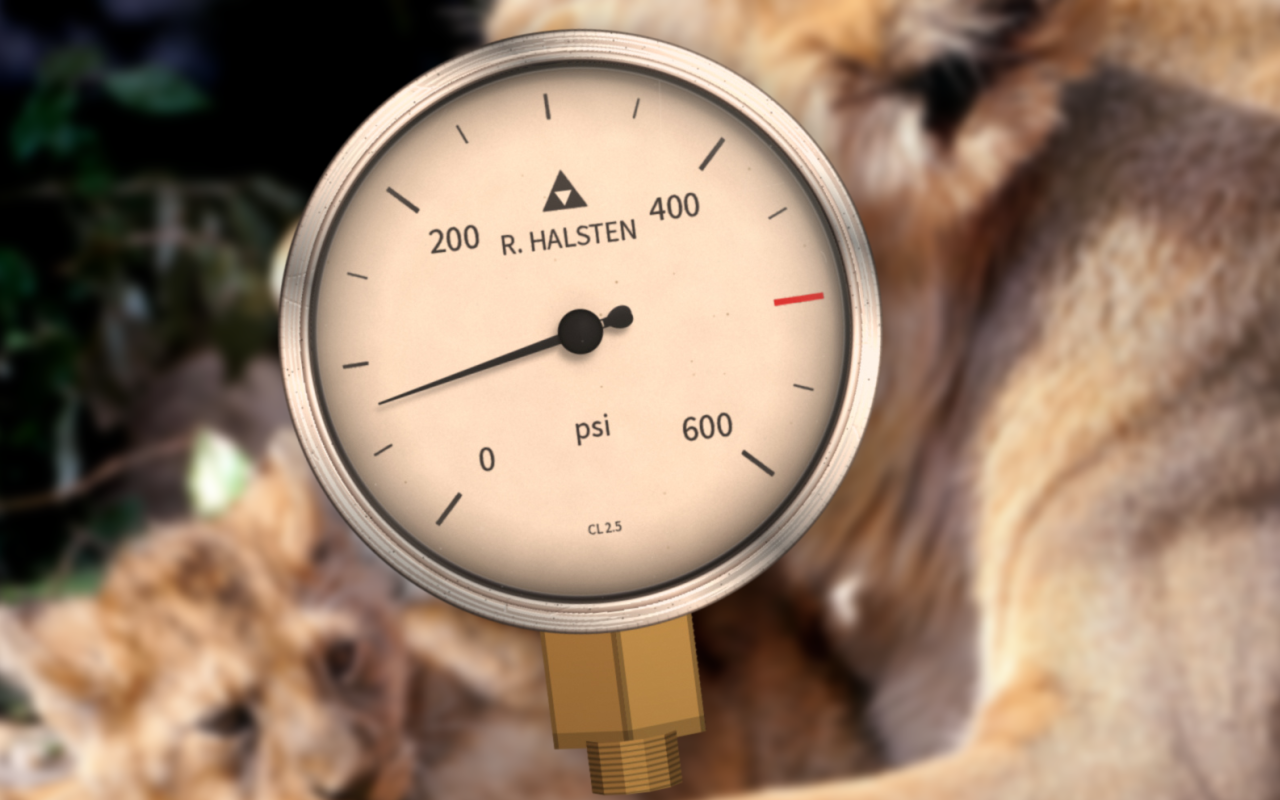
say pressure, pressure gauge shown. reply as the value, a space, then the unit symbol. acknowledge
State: 75 psi
